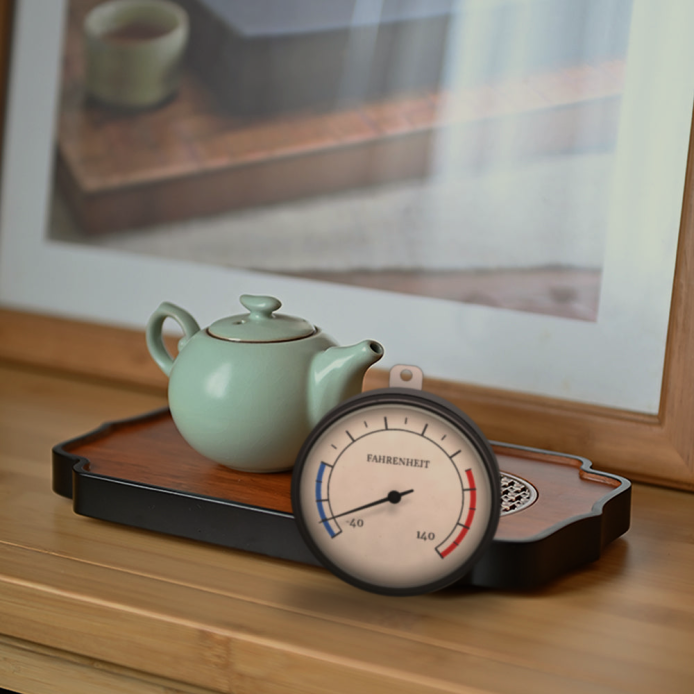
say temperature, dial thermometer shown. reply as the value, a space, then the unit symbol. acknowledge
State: -30 °F
